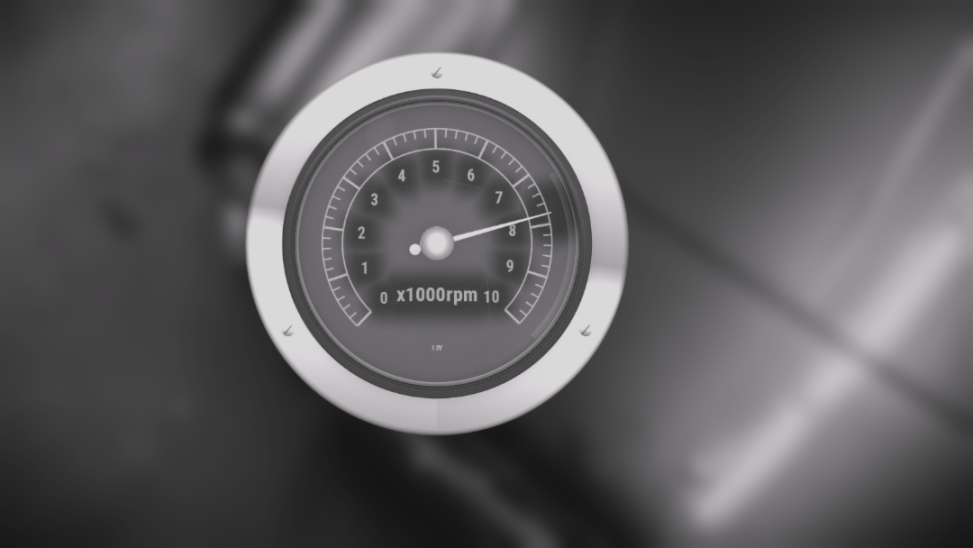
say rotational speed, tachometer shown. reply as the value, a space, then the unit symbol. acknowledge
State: 7800 rpm
